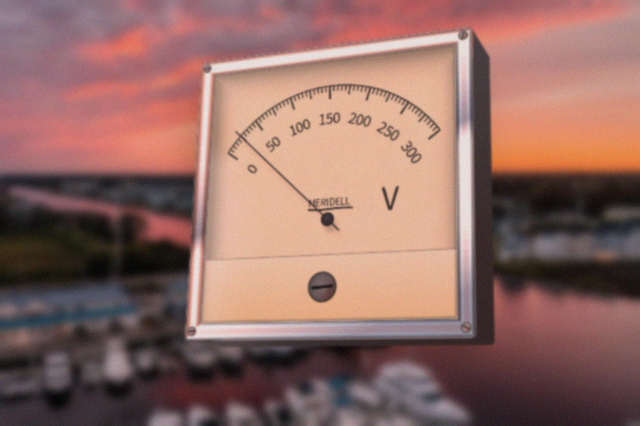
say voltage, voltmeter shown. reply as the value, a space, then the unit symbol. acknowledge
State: 25 V
